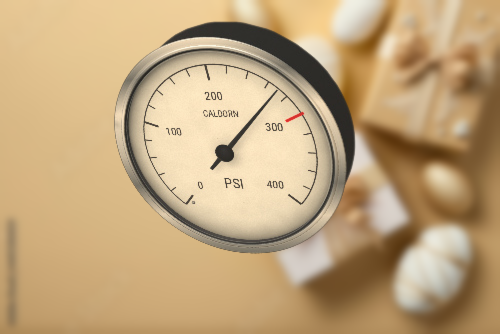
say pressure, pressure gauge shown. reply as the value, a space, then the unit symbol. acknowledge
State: 270 psi
